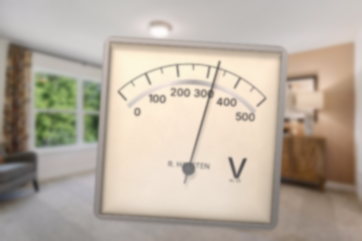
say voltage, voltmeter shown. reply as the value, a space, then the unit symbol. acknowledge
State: 325 V
